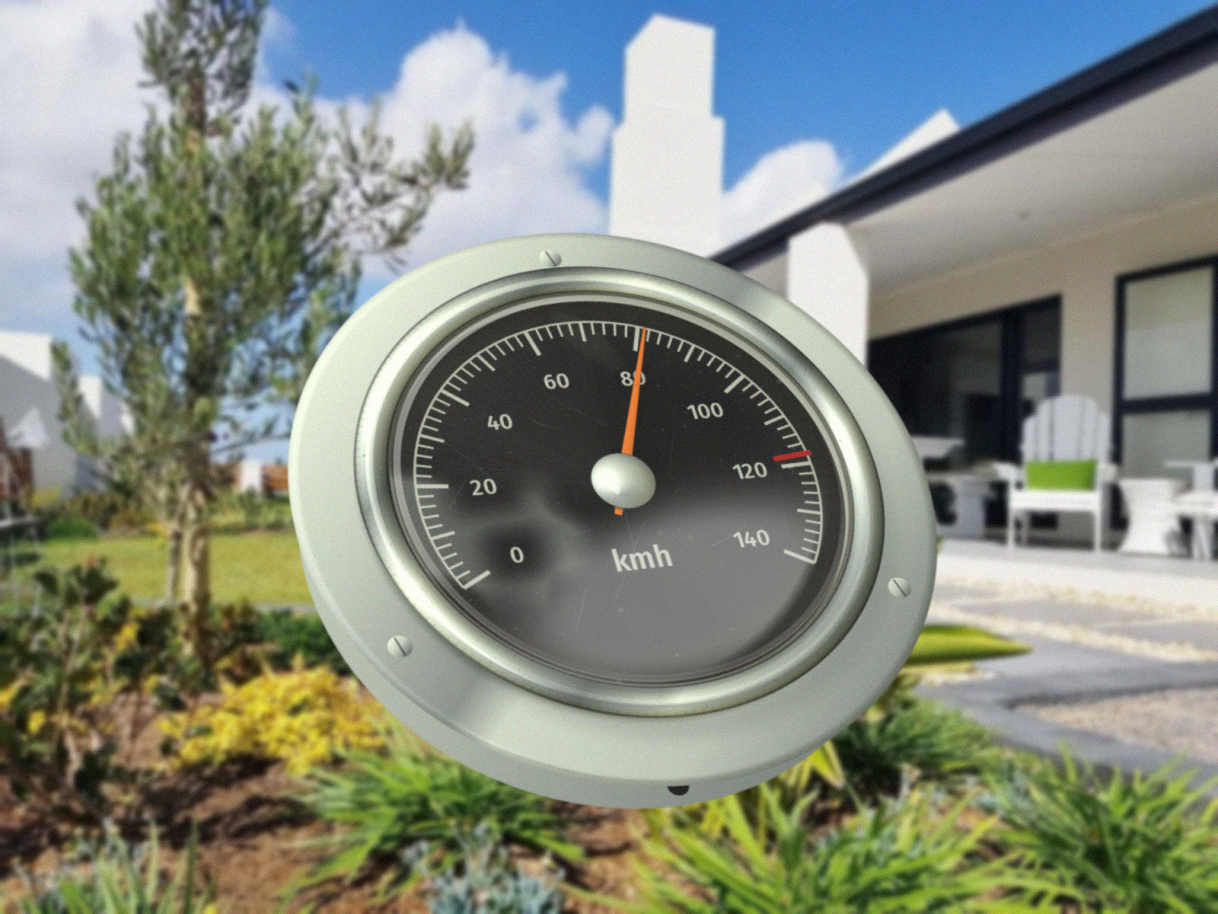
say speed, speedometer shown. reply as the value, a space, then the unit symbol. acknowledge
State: 81 km/h
